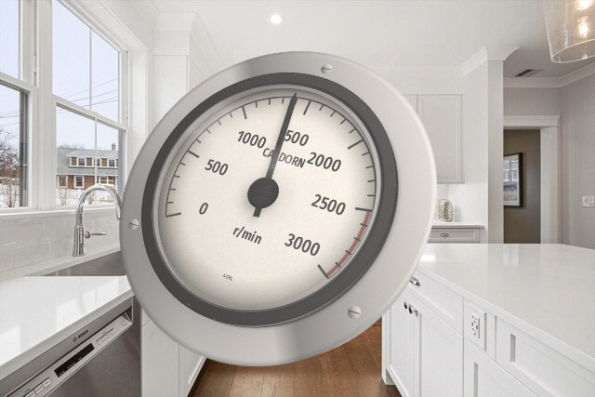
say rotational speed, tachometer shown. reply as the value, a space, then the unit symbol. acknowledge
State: 1400 rpm
